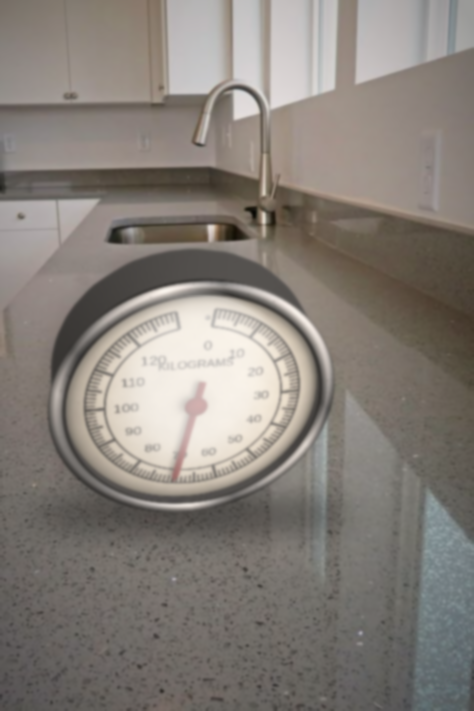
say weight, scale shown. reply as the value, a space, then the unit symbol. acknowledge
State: 70 kg
